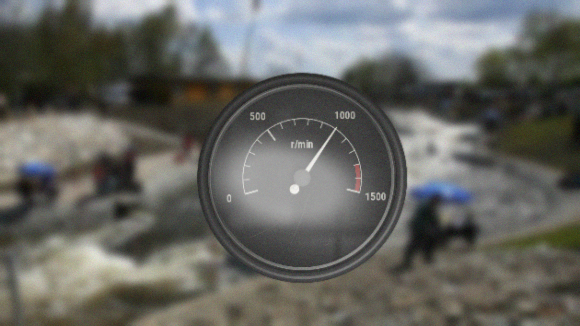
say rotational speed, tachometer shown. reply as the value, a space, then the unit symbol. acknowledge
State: 1000 rpm
